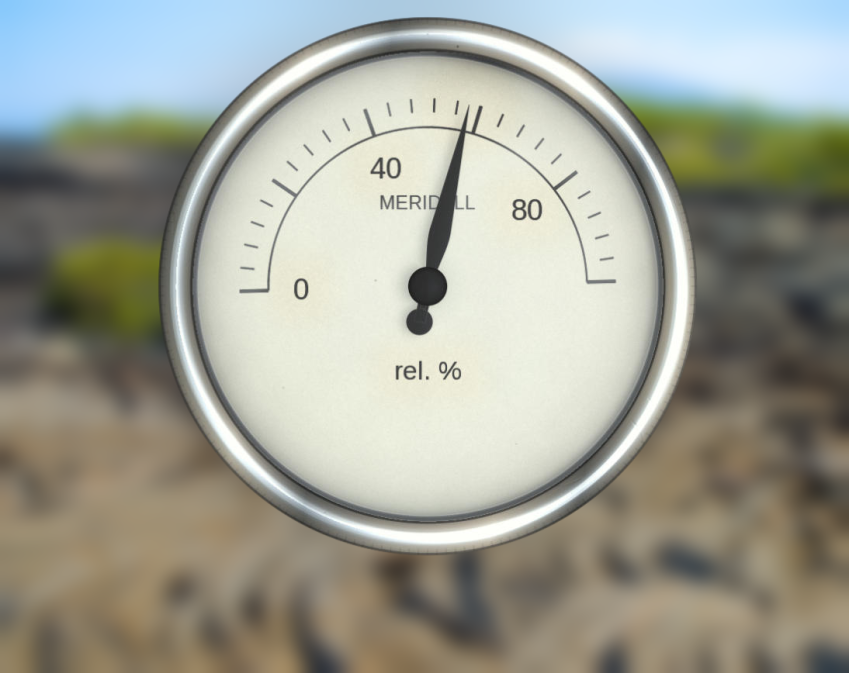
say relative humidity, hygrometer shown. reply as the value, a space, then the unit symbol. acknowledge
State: 58 %
